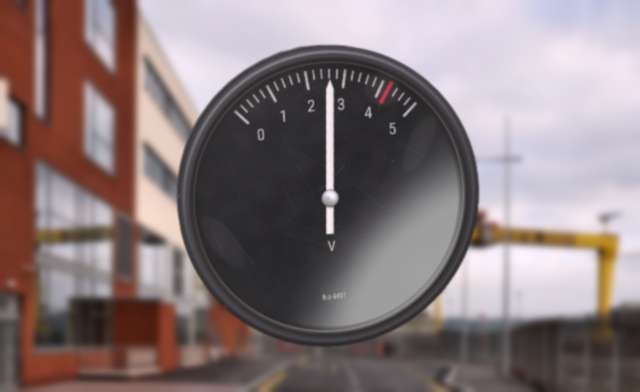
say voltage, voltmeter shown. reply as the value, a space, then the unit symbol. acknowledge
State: 2.6 V
